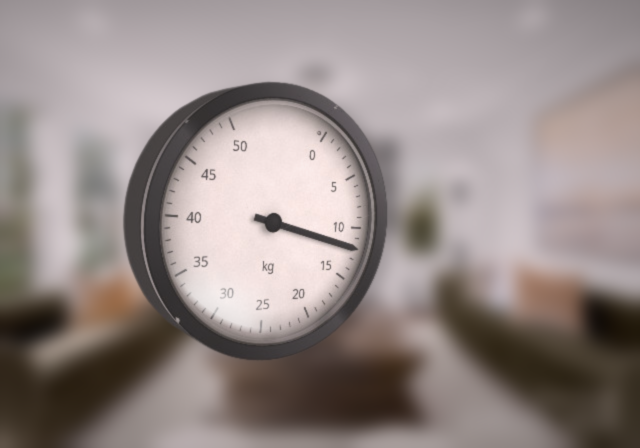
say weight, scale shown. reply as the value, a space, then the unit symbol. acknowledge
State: 12 kg
